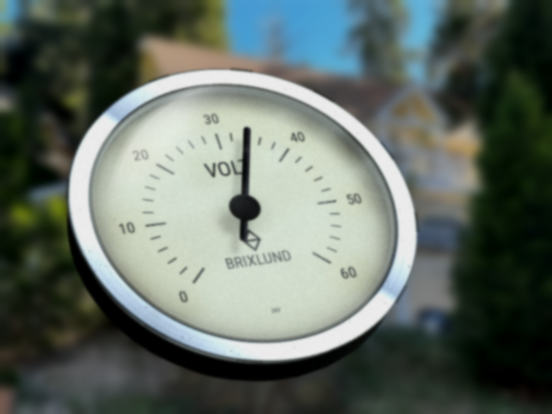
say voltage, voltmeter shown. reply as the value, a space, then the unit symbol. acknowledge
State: 34 V
